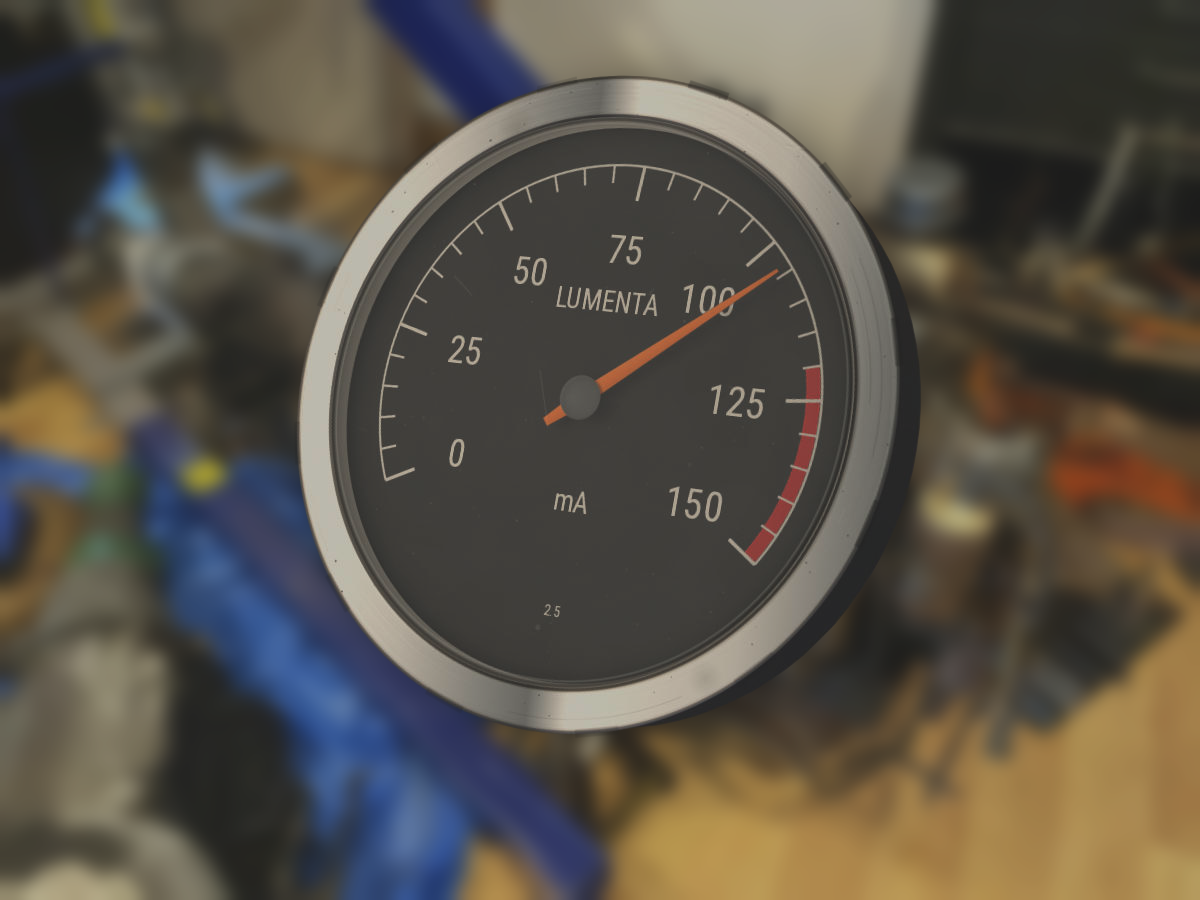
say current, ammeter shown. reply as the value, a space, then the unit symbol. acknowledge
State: 105 mA
